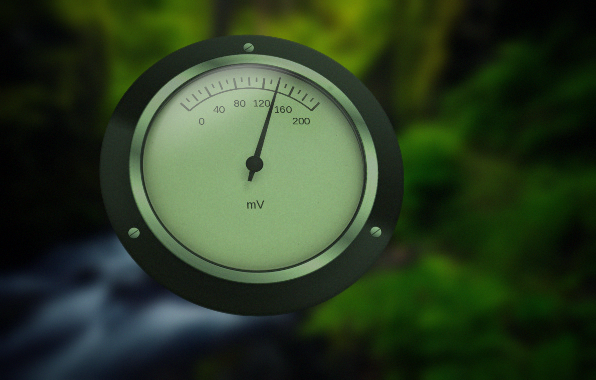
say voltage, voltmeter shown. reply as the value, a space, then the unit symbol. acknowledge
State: 140 mV
